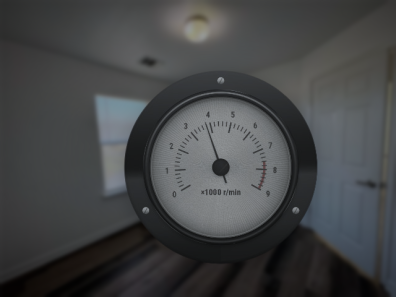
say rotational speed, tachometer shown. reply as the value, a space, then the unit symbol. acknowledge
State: 3800 rpm
